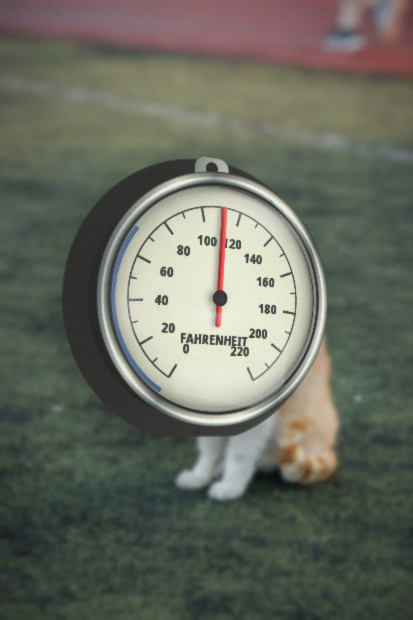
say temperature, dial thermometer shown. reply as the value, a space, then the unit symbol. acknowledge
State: 110 °F
